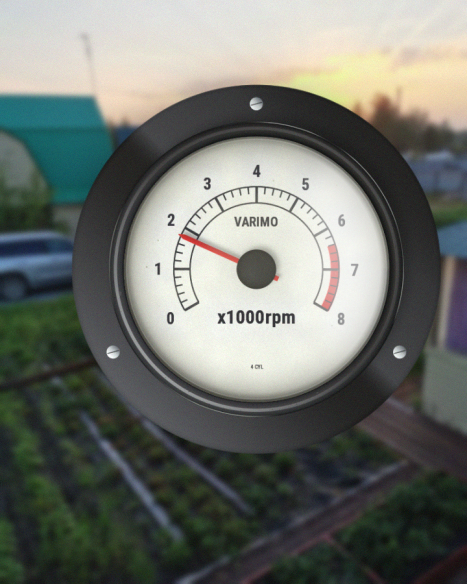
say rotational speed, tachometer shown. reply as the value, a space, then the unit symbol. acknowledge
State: 1800 rpm
